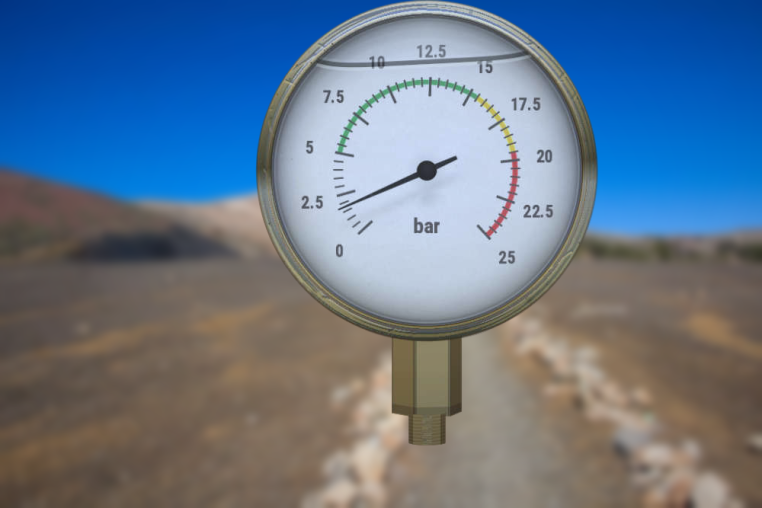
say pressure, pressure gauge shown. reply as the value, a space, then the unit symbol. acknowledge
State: 1.75 bar
